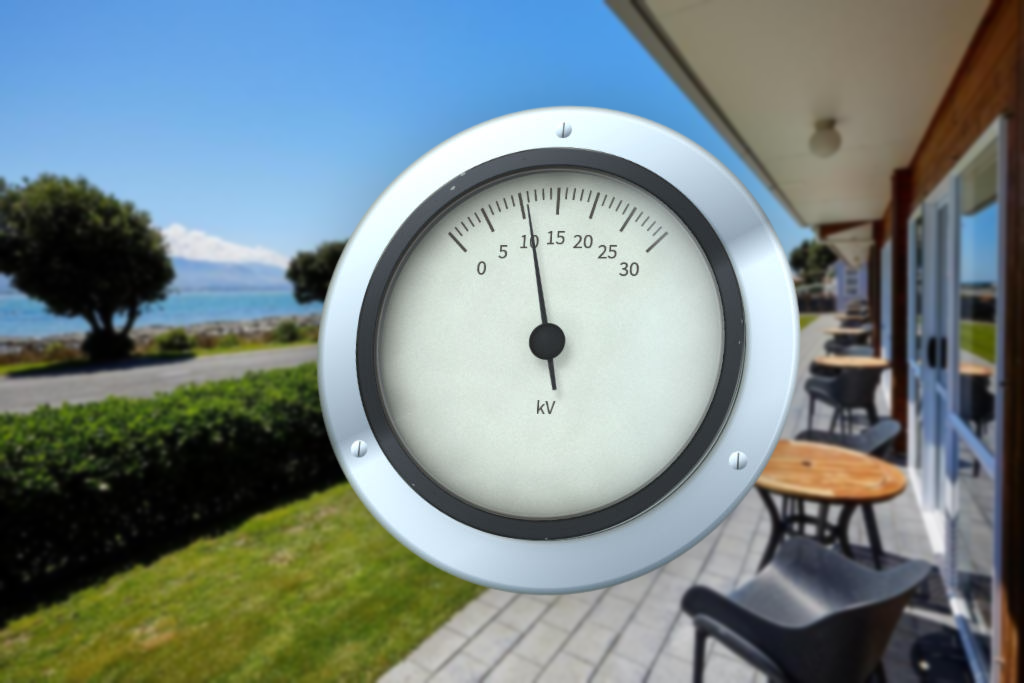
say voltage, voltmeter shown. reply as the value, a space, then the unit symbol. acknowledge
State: 11 kV
